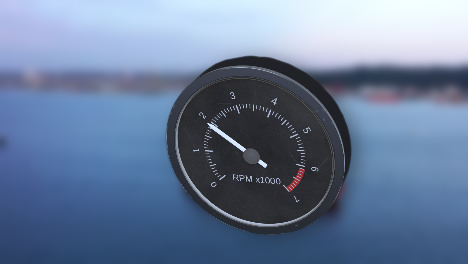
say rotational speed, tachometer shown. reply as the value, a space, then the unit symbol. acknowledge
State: 2000 rpm
